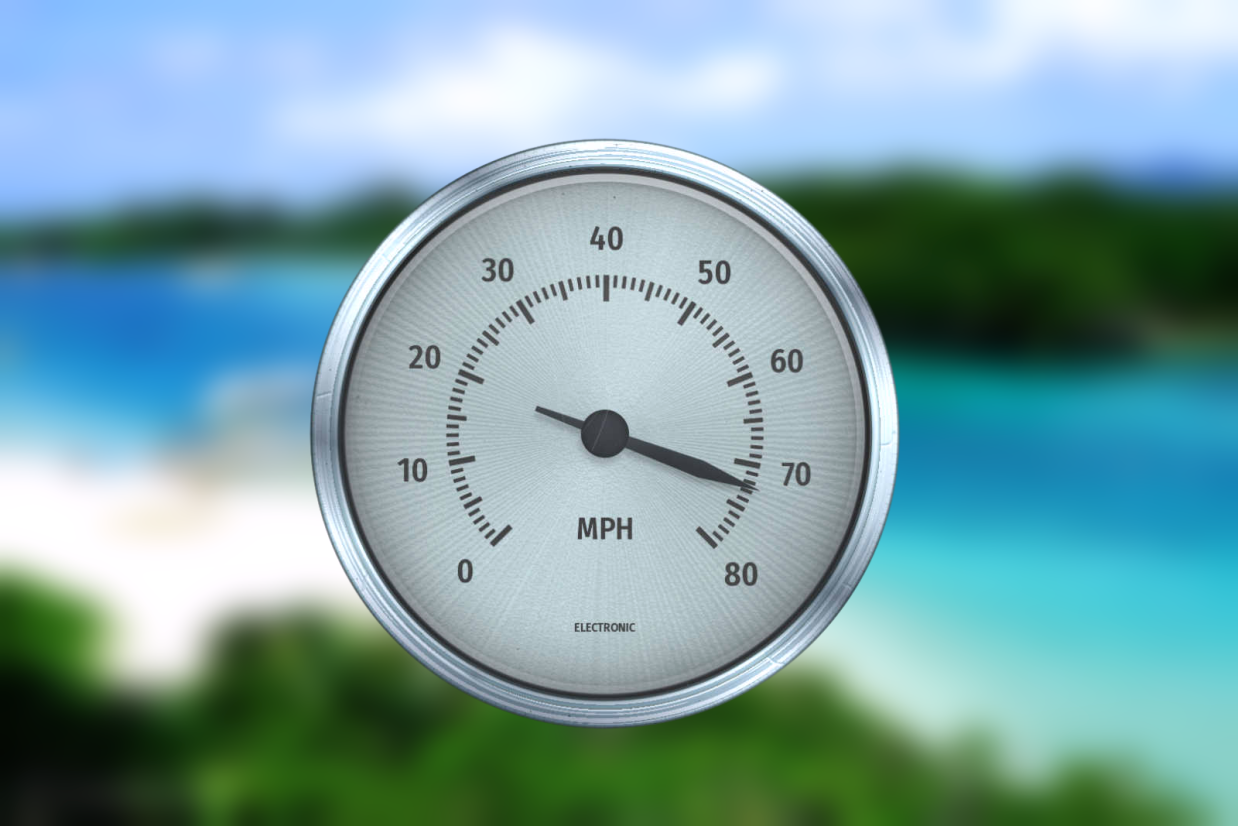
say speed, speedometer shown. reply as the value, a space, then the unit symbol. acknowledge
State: 72.5 mph
